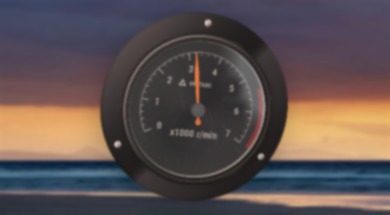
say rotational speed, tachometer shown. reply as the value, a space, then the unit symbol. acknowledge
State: 3200 rpm
